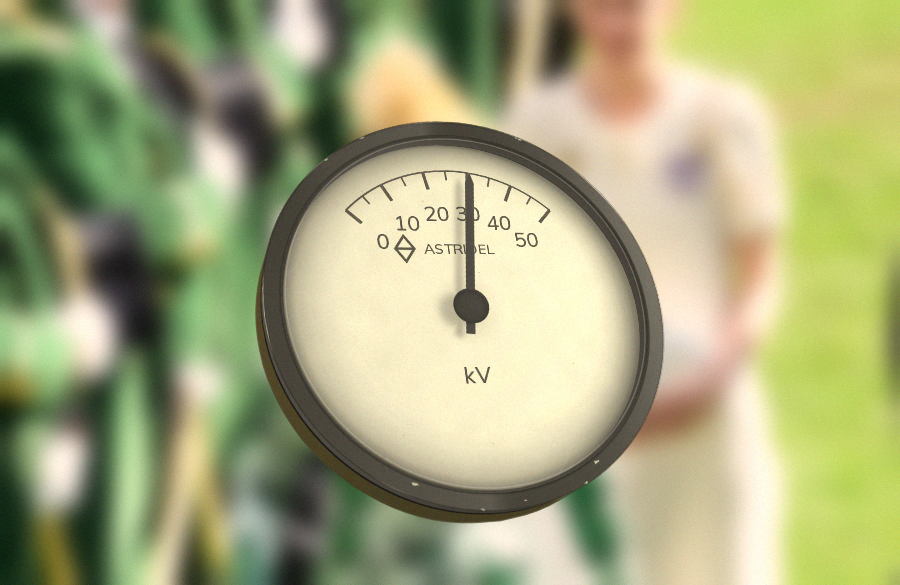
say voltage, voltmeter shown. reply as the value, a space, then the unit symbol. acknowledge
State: 30 kV
